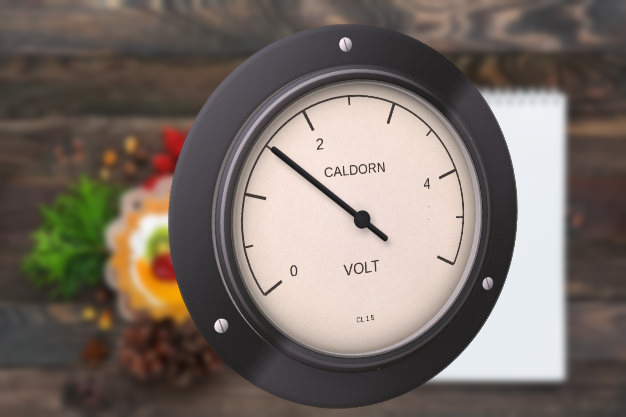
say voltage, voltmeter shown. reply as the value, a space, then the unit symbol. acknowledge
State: 1.5 V
